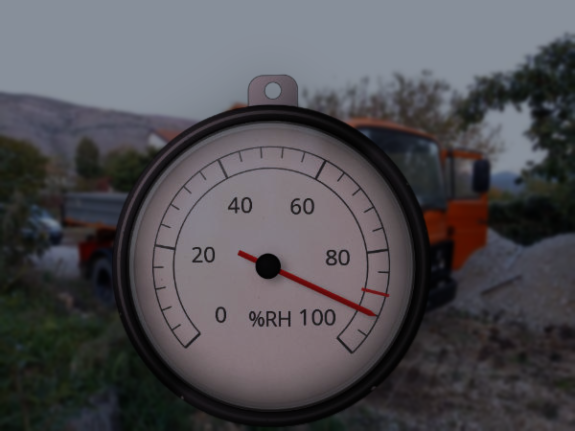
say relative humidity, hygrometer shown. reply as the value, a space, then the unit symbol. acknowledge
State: 92 %
